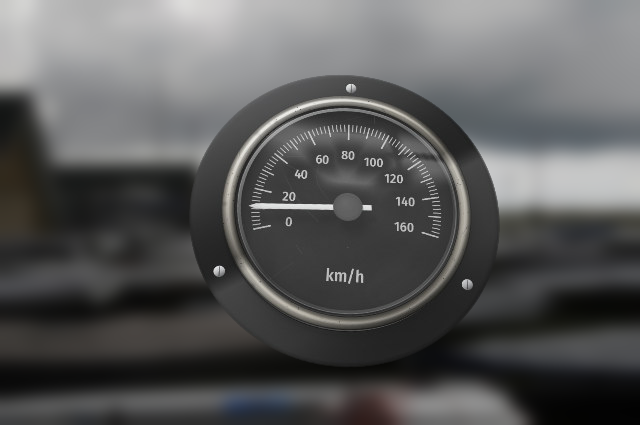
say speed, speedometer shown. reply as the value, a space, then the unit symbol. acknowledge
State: 10 km/h
